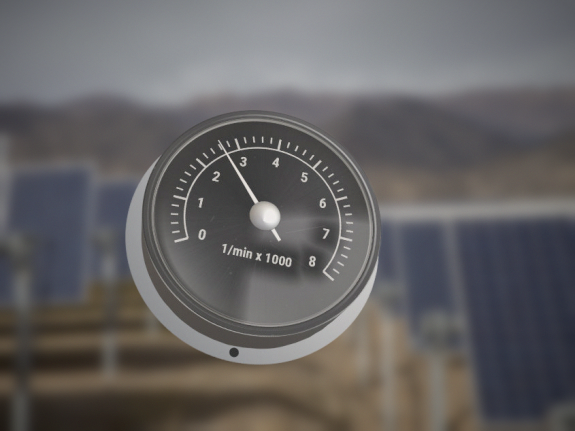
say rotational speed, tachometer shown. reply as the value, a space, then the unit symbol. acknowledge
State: 2600 rpm
